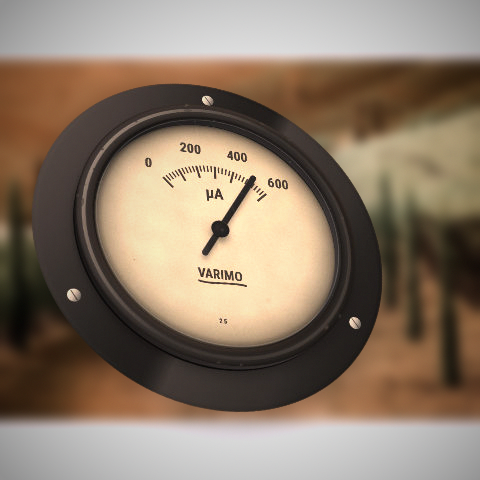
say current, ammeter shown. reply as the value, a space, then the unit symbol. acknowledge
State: 500 µA
